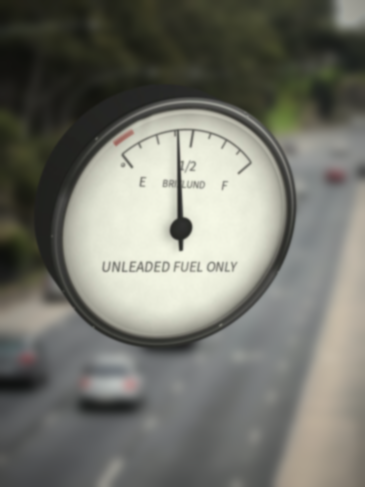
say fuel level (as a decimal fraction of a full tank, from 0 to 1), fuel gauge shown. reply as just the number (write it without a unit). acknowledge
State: 0.375
